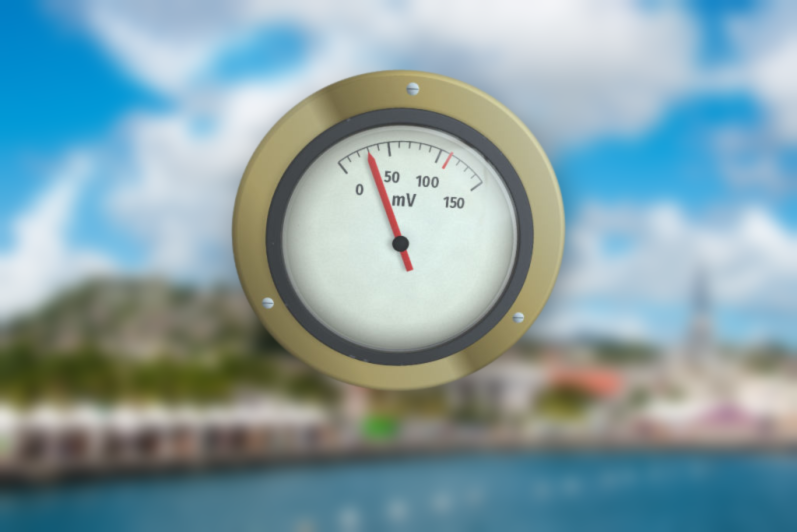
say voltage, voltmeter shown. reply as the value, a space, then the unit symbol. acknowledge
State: 30 mV
